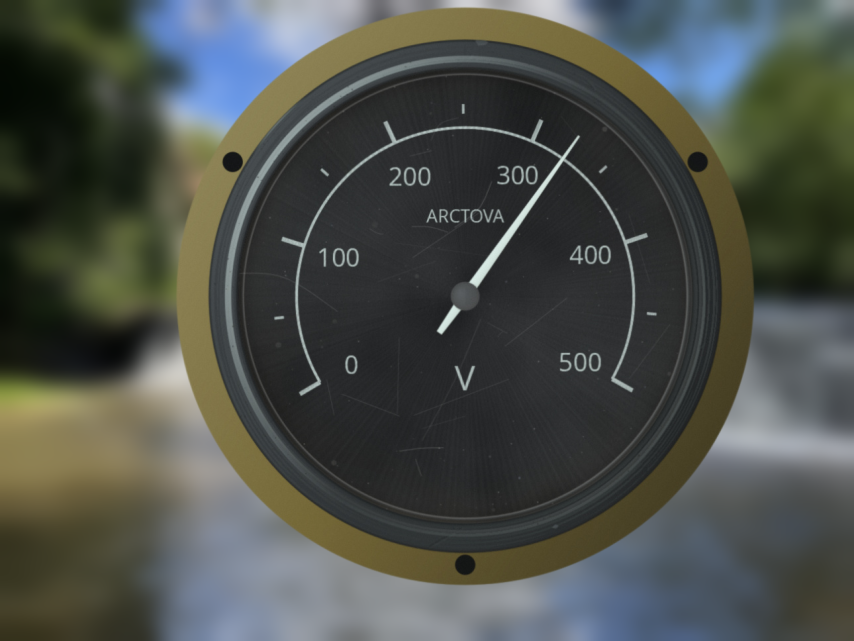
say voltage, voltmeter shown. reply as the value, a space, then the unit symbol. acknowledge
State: 325 V
